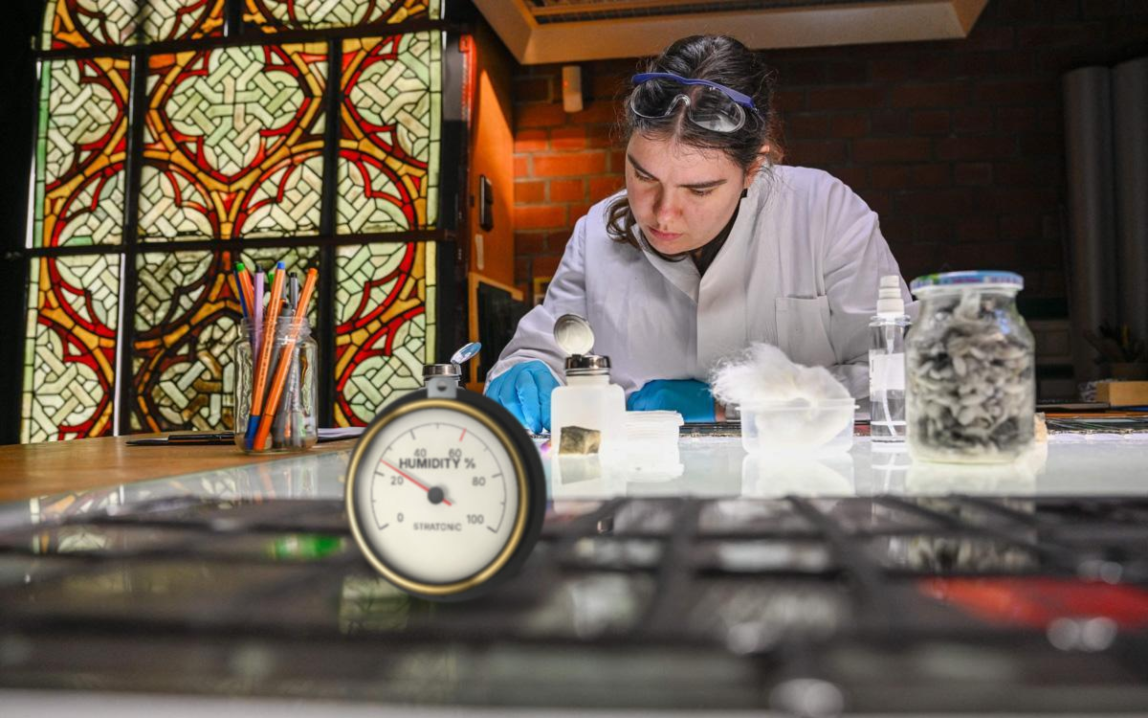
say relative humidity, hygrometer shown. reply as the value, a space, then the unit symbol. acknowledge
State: 25 %
